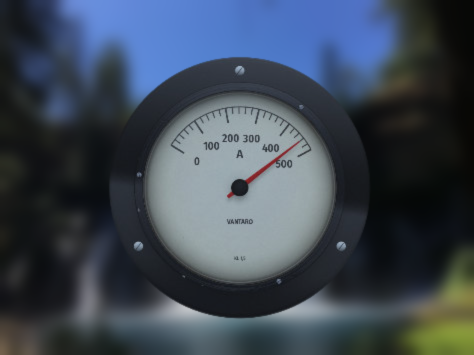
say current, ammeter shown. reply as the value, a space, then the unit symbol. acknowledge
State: 460 A
